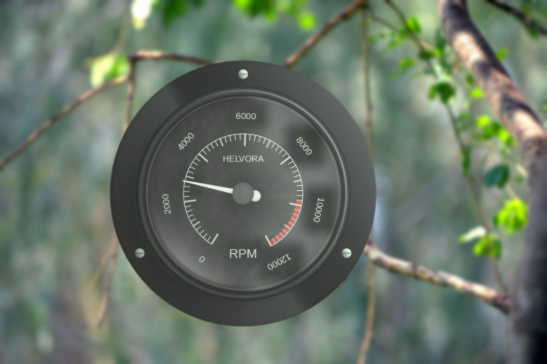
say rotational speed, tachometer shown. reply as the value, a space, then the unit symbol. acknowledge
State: 2800 rpm
